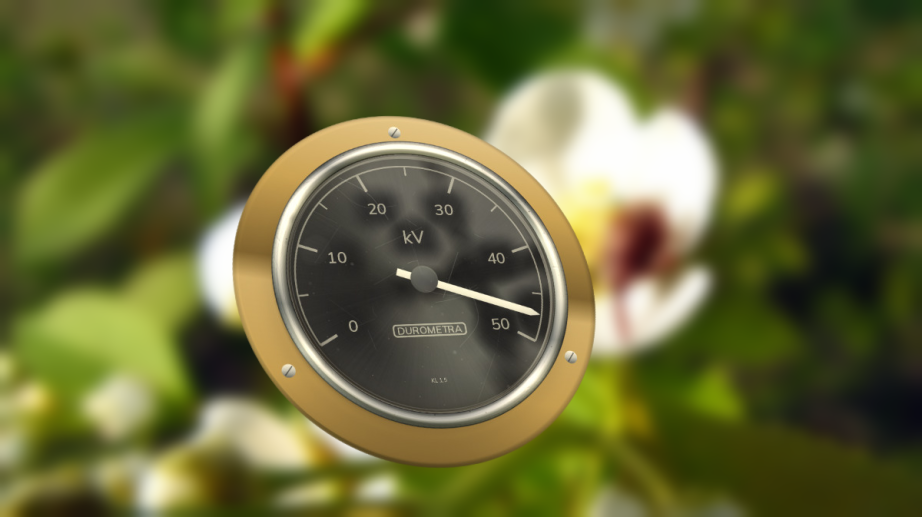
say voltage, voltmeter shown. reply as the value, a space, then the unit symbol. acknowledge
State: 47.5 kV
